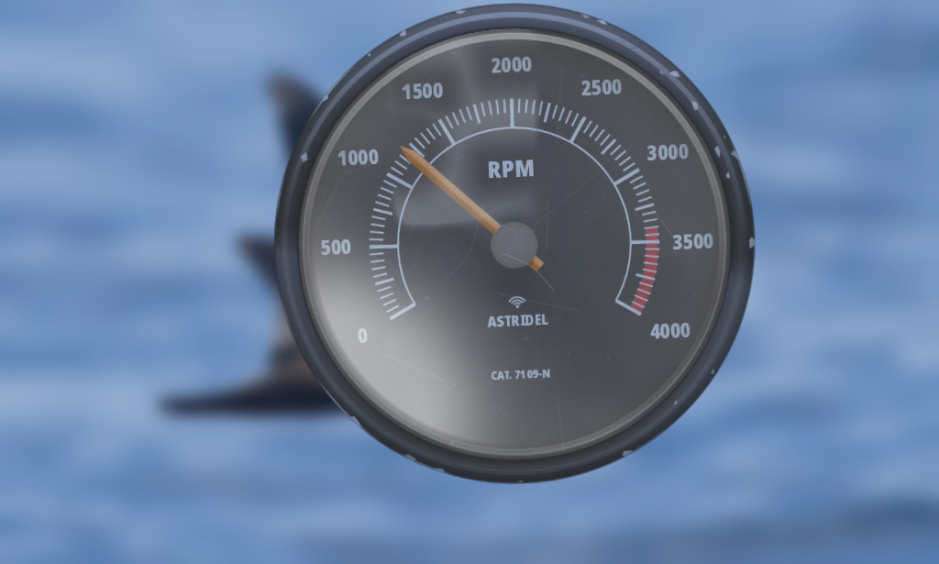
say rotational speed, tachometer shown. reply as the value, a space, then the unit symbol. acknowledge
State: 1200 rpm
